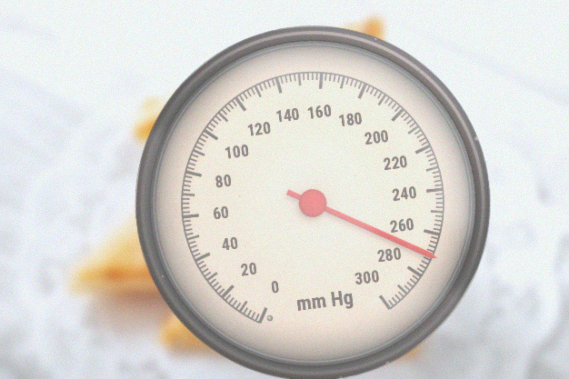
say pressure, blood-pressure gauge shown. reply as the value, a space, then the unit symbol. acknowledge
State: 270 mmHg
